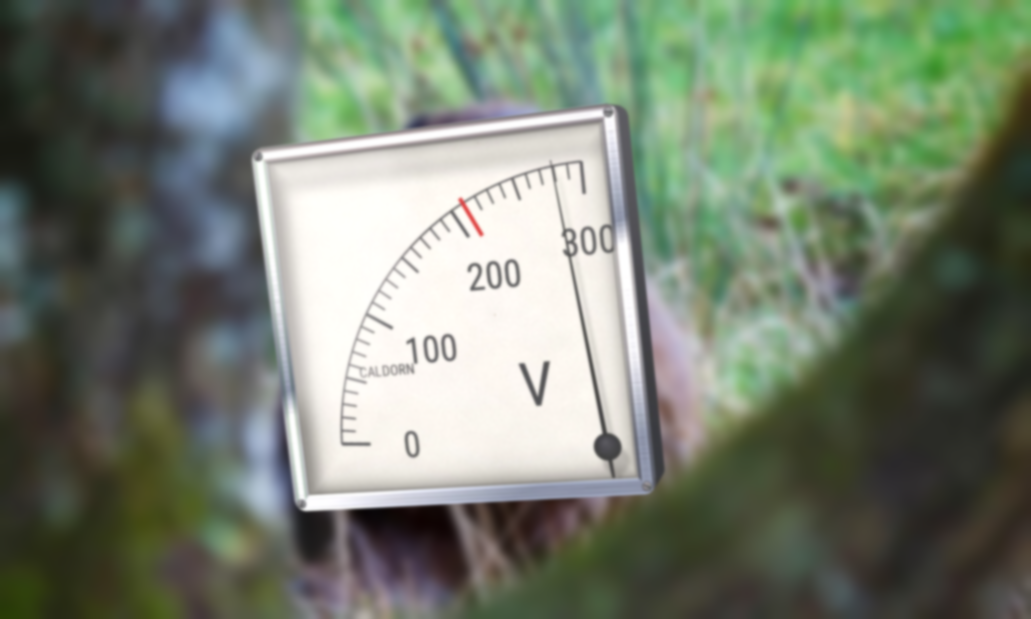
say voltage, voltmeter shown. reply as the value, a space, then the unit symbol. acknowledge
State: 280 V
